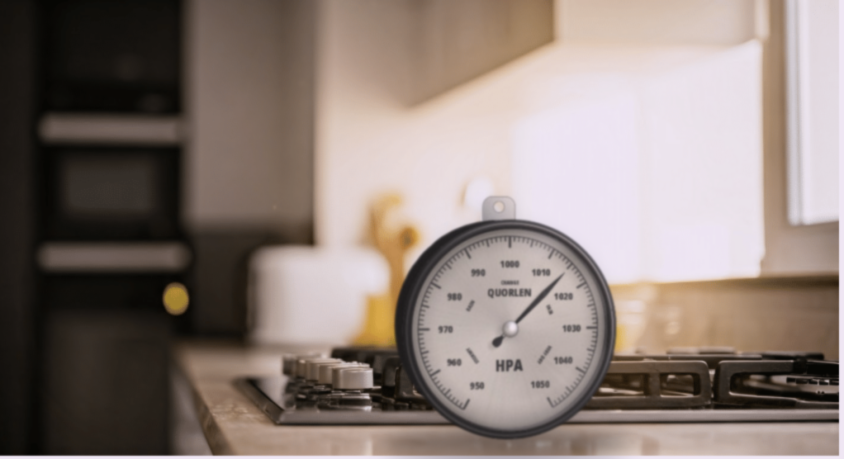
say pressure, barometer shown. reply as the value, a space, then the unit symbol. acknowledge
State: 1015 hPa
